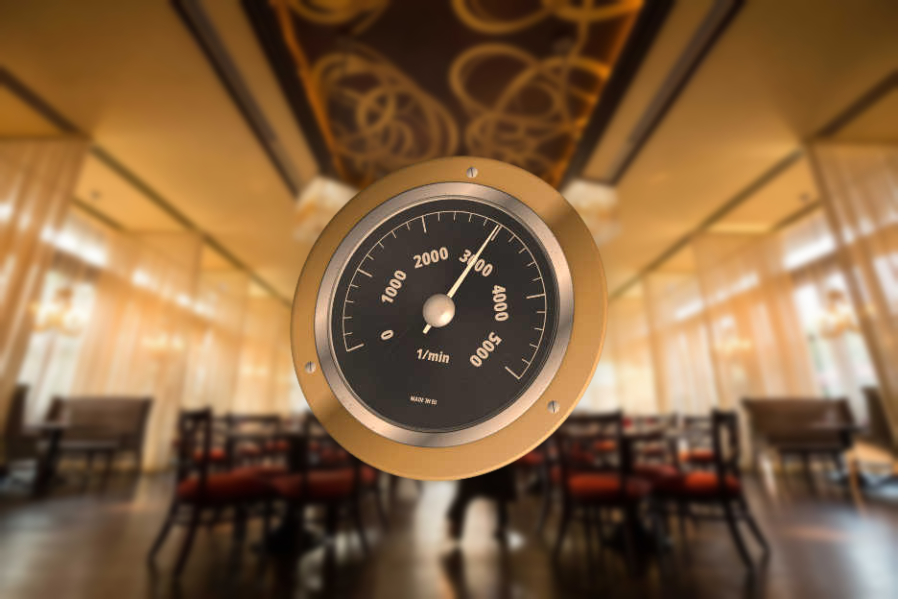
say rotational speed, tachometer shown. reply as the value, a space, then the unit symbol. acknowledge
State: 3000 rpm
